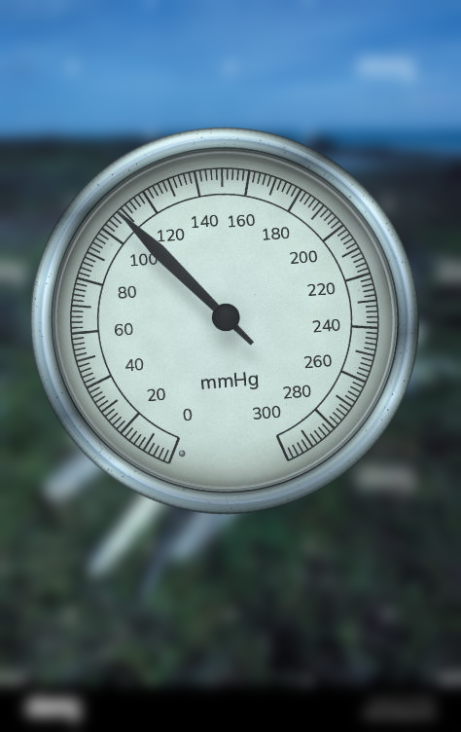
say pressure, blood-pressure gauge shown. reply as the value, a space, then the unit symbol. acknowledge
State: 108 mmHg
